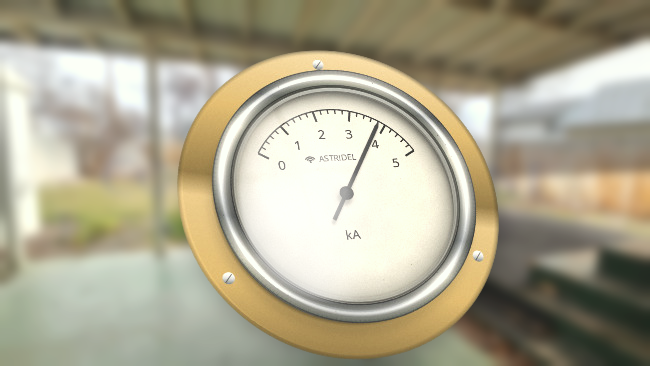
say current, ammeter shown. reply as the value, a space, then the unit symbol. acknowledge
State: 3.8 kA
